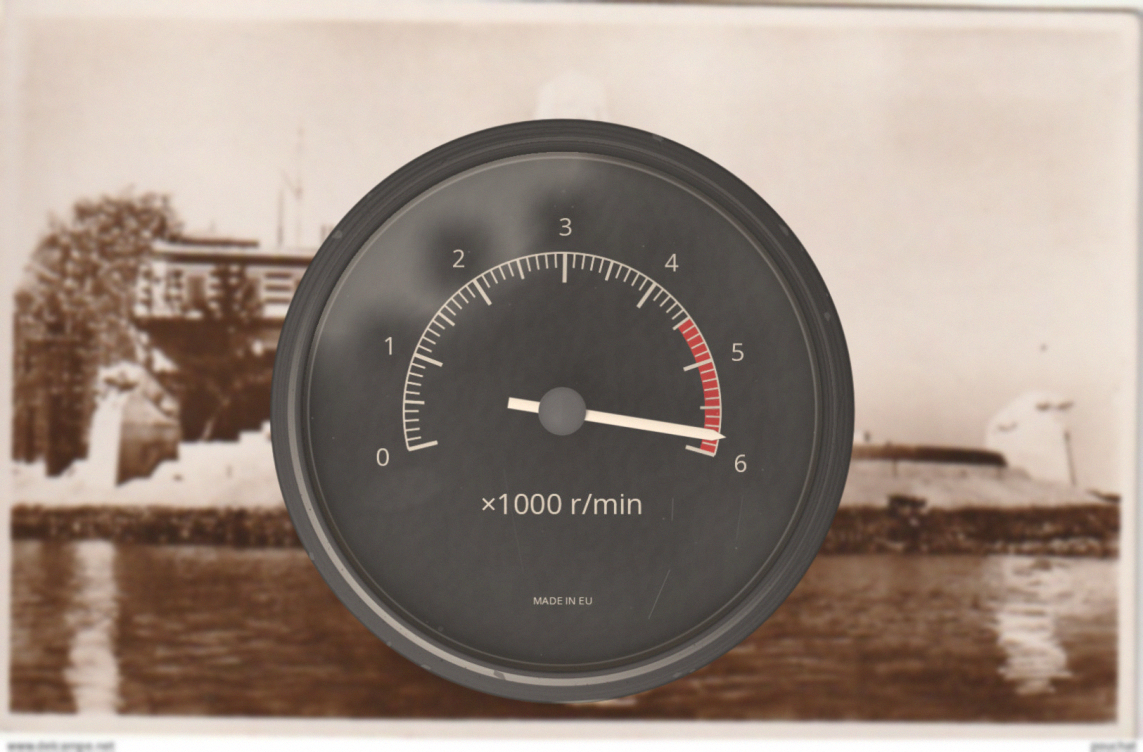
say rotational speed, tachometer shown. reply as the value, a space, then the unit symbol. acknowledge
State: 5800 rpm
